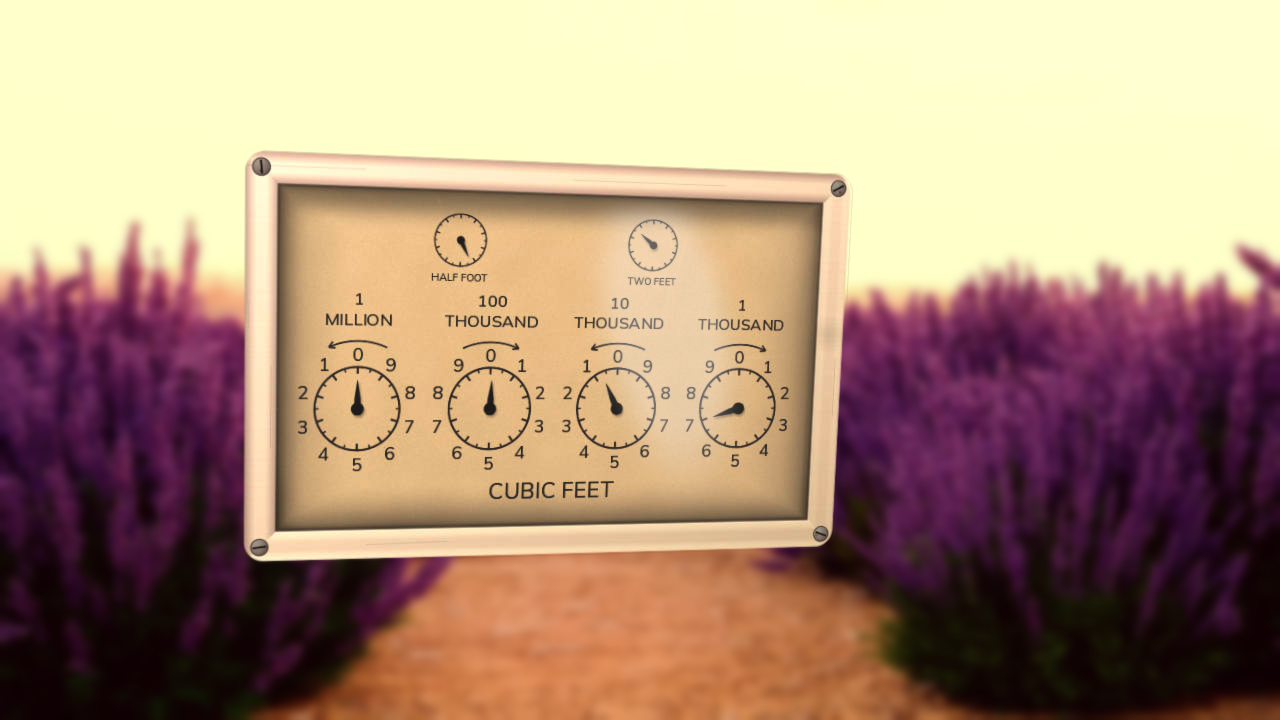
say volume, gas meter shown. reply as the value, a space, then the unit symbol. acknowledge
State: 700 ft³
